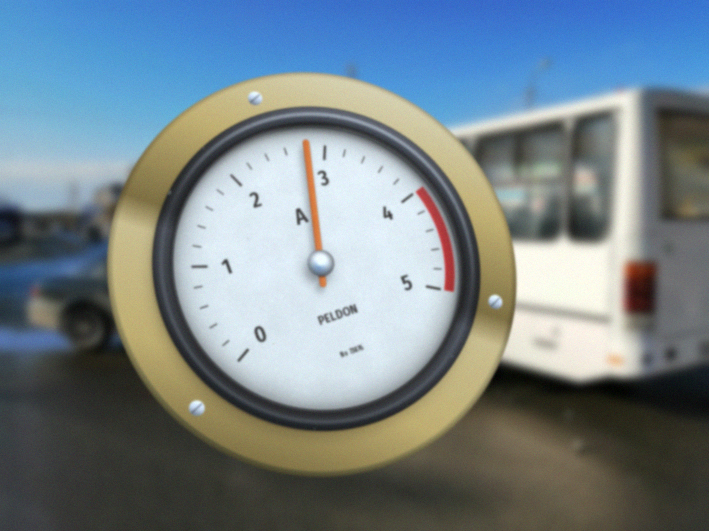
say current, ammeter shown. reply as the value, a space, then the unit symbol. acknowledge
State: 2.8 A
